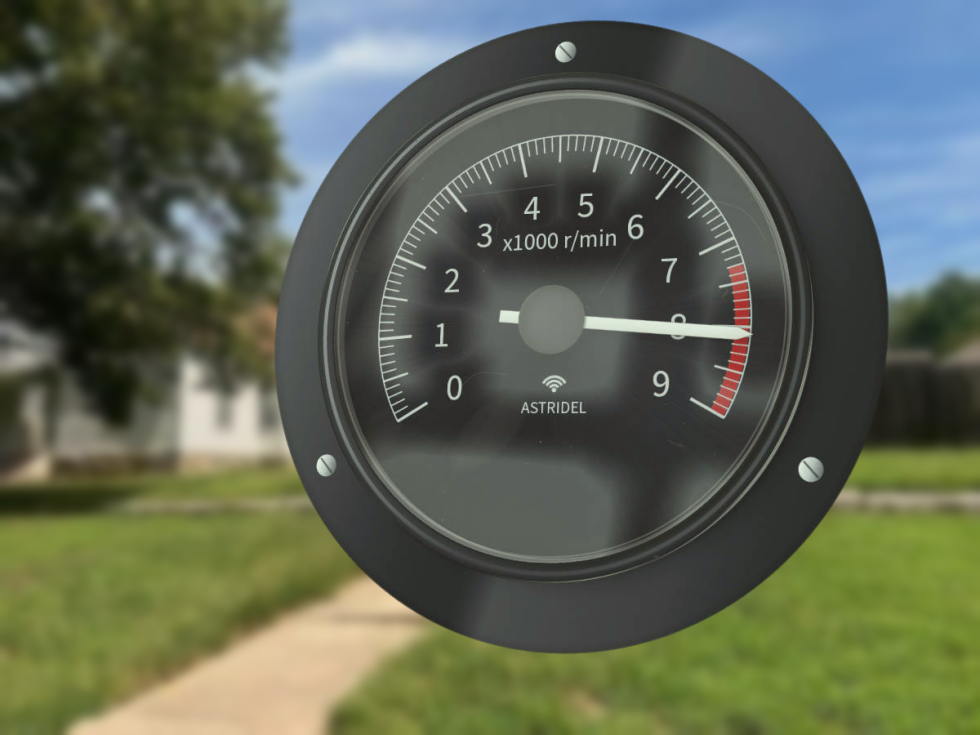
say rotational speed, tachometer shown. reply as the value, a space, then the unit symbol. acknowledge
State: 8100 rpm
